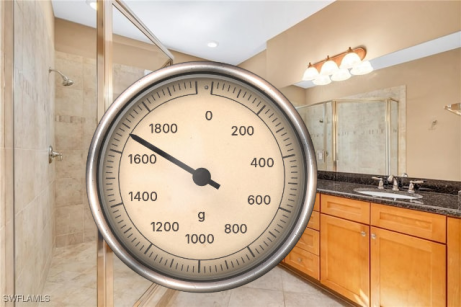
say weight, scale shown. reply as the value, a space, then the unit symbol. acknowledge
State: 1680 g
